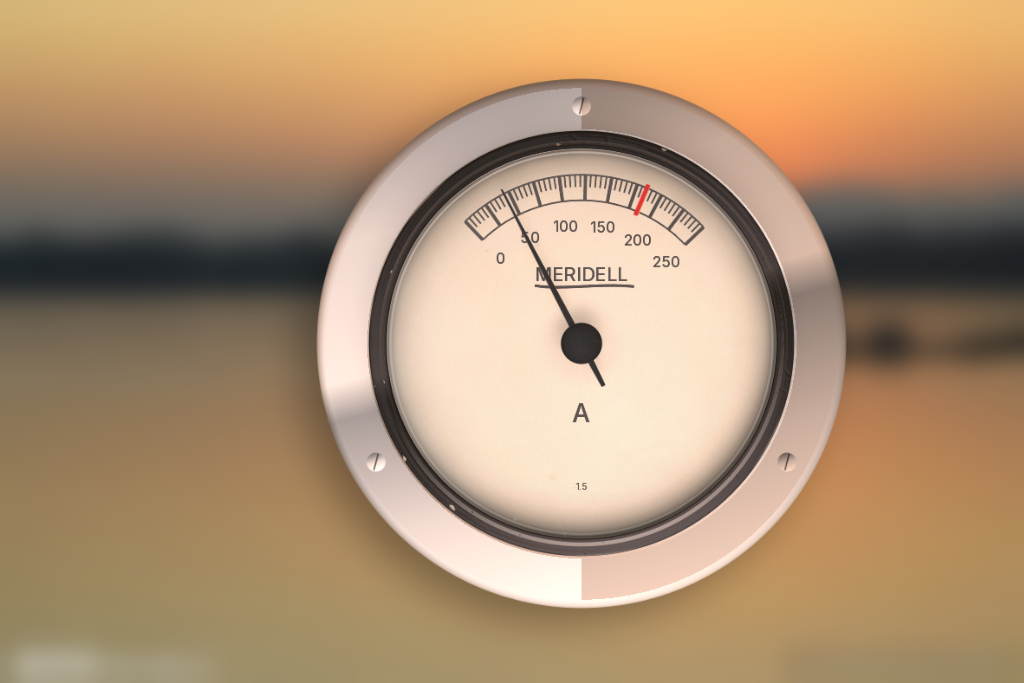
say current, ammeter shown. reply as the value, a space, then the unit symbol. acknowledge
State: 45 A
